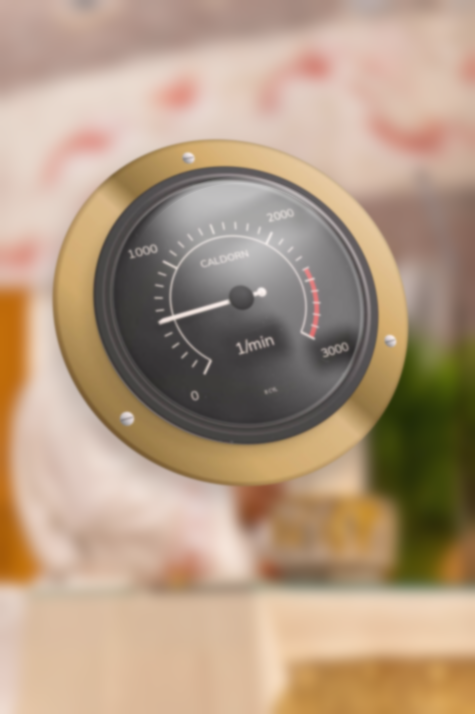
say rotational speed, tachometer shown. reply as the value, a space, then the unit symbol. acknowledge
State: 500 rpm
